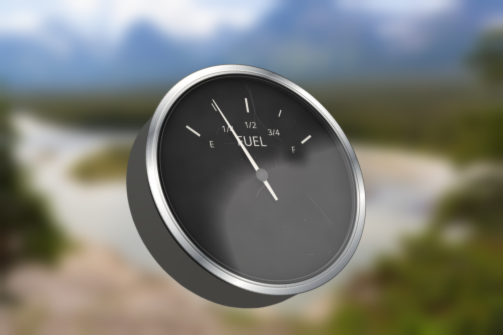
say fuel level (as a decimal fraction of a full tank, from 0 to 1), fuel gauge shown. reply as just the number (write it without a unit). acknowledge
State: 0.25
